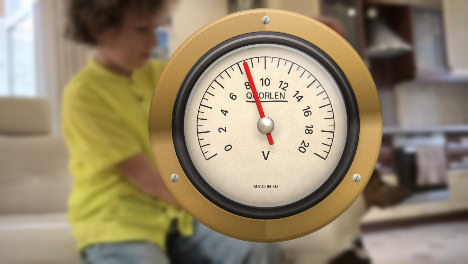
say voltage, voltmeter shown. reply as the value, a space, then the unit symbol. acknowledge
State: 8.5 V
